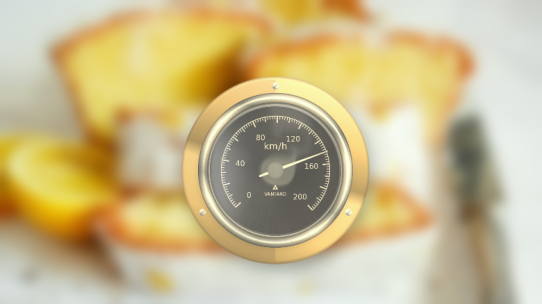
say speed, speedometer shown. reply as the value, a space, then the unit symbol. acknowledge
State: 150 km/h
